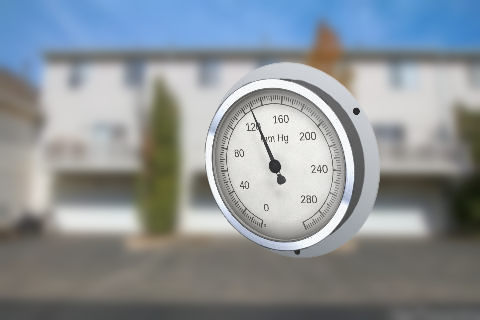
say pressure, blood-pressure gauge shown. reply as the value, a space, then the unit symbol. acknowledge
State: 130 mmHg
